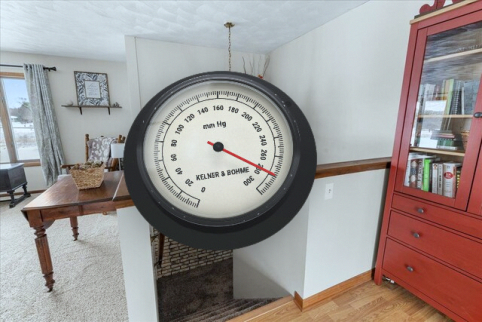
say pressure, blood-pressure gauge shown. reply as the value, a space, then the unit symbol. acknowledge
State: 280 mmHg
